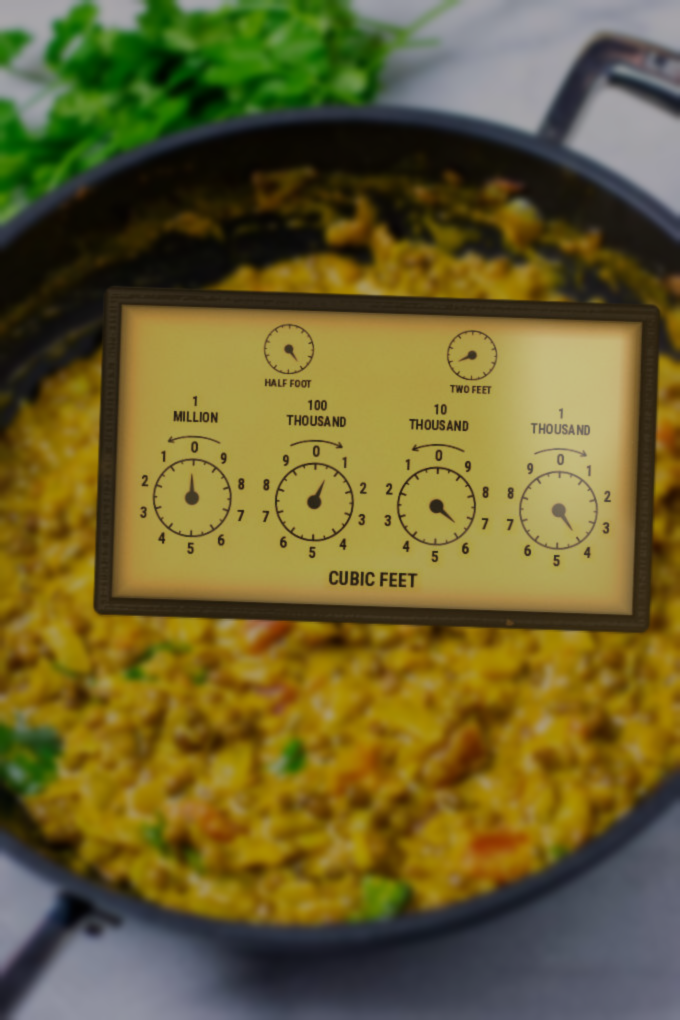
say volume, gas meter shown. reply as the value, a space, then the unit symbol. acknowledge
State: 6400 ft³
